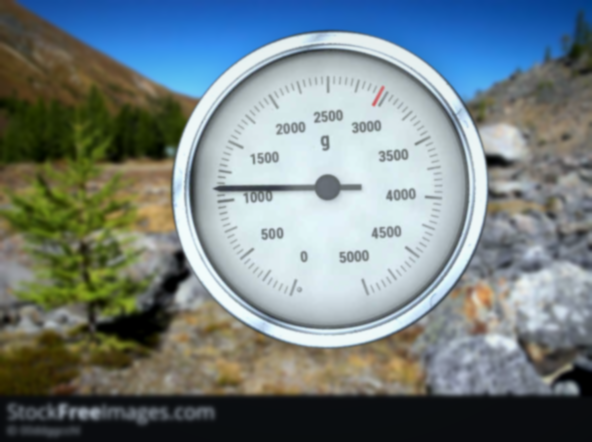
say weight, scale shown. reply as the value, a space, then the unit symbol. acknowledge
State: 1100 g
